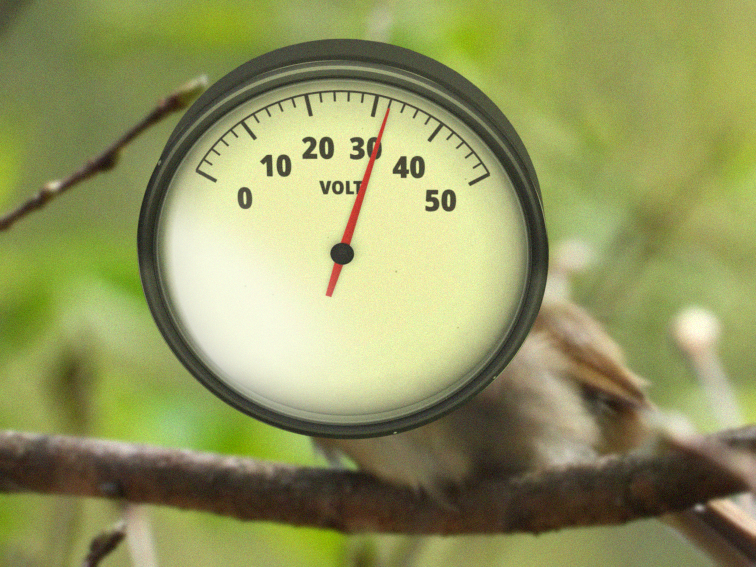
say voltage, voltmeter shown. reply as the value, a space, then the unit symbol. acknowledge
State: 32 V
